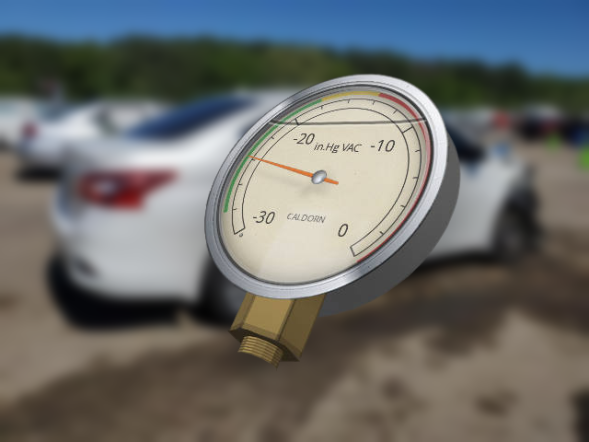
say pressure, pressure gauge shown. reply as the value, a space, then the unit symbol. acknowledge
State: -24 inHg
